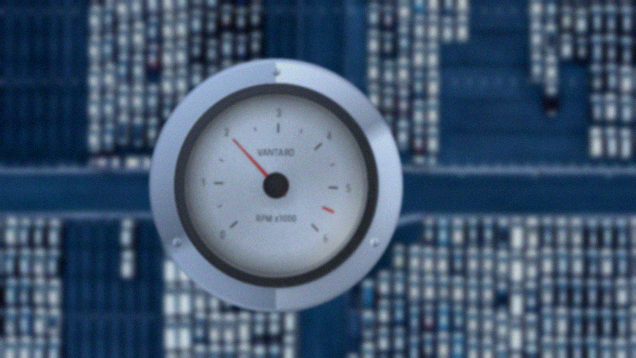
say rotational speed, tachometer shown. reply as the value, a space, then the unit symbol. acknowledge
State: 2000 rpm
